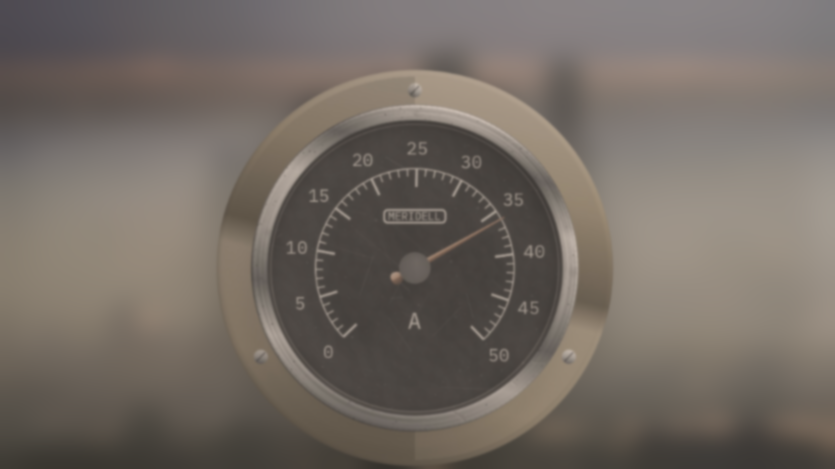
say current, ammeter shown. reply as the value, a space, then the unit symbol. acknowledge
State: 36 A
